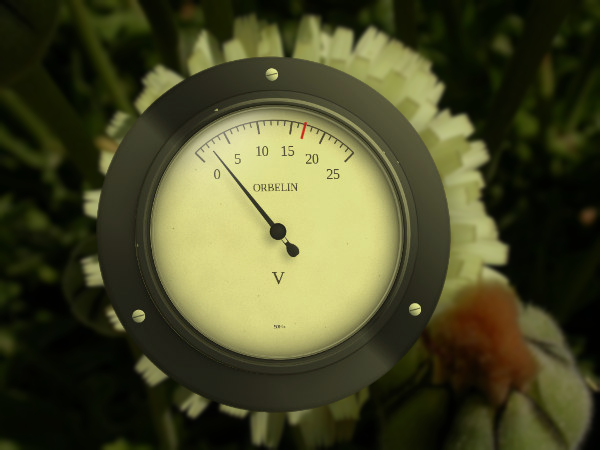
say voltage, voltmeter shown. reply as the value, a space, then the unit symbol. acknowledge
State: 2 V
